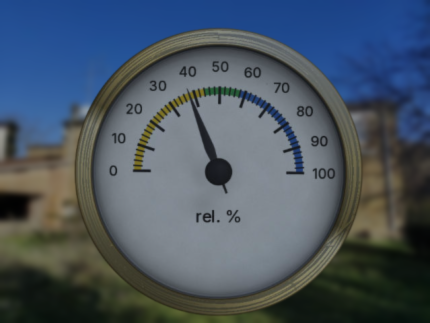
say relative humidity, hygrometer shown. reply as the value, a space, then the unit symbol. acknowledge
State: 38 %
